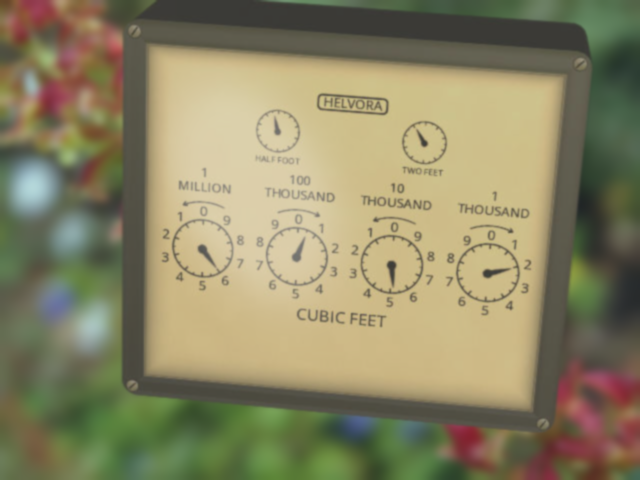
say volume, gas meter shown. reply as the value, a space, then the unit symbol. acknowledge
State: 605200 ft³
